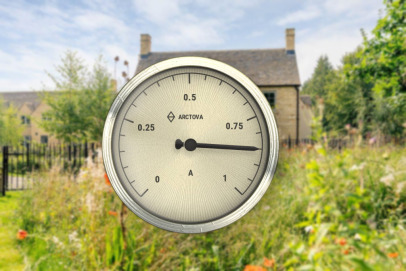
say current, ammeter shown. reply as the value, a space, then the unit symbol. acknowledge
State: 0.85 A
